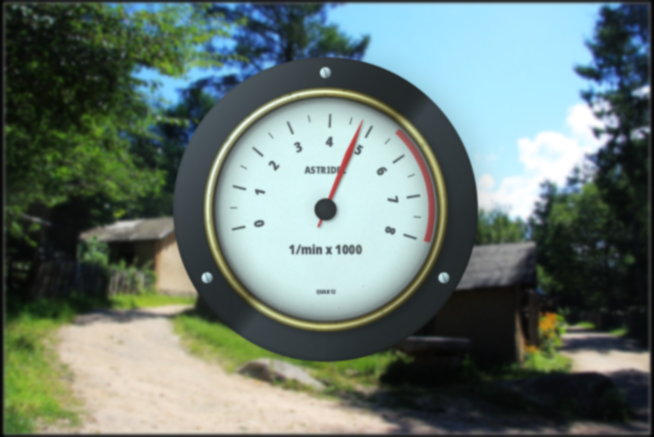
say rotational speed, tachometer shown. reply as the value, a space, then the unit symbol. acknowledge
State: 4750 rpm
